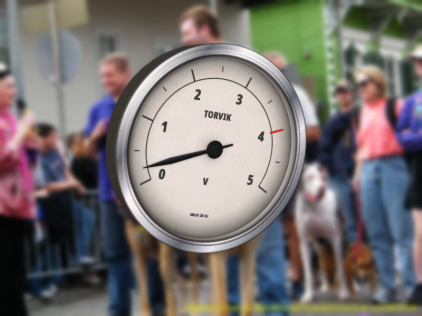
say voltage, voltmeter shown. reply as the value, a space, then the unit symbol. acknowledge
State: 0.25 V
